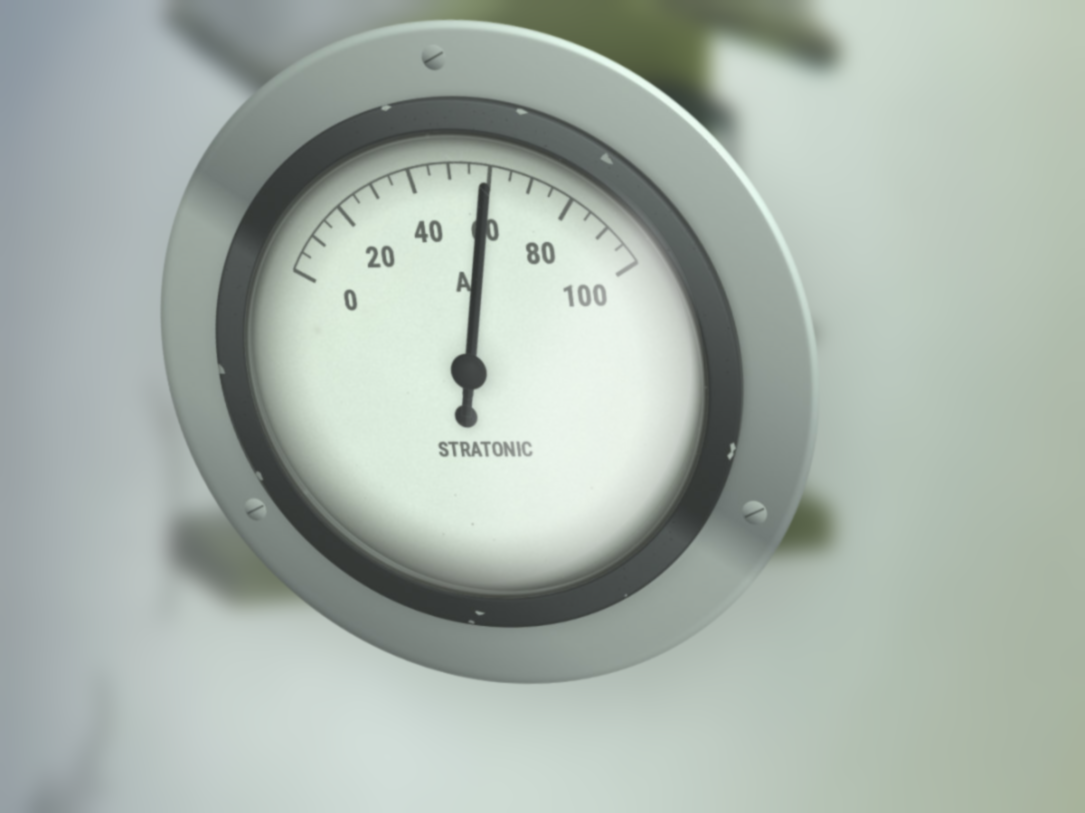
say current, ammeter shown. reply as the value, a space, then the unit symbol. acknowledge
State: 60 A
